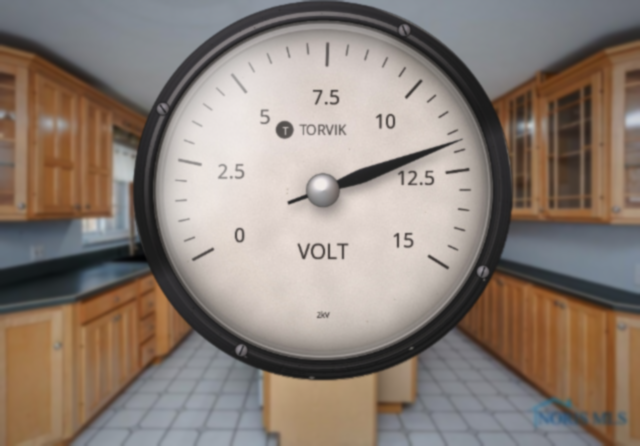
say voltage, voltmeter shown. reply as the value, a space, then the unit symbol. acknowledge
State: 11.75 V
